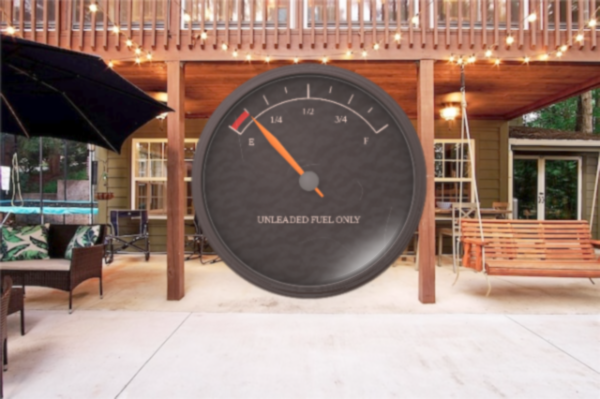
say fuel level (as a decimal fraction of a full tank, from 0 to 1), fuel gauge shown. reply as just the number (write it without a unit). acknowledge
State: 0.125
